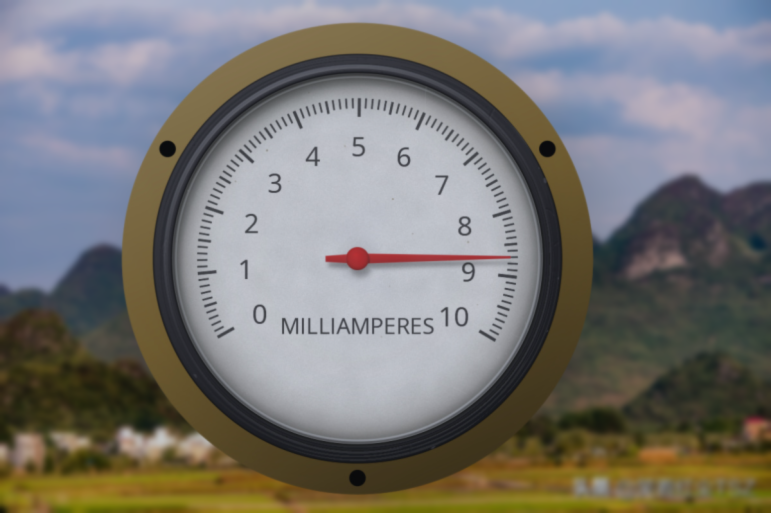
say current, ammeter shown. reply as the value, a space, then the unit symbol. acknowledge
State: 8.7 mA
